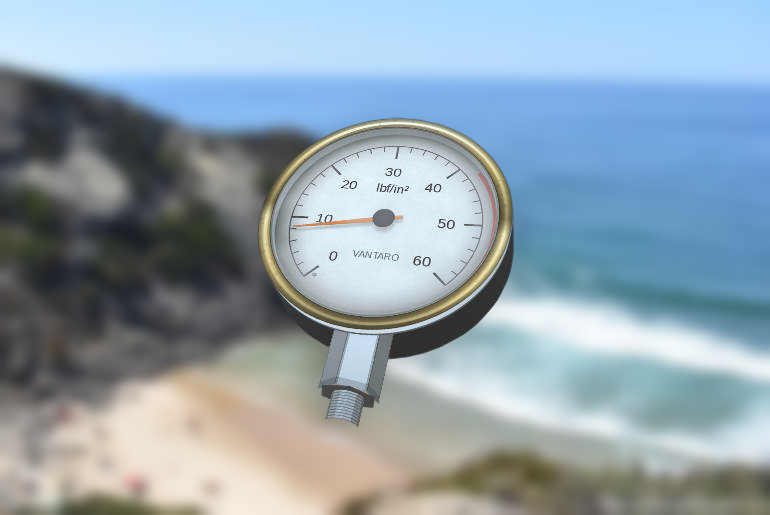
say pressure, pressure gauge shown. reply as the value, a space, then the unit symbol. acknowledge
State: 8 psi
